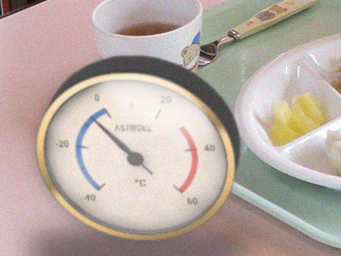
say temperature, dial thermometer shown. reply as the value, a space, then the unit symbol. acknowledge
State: -5 °C
